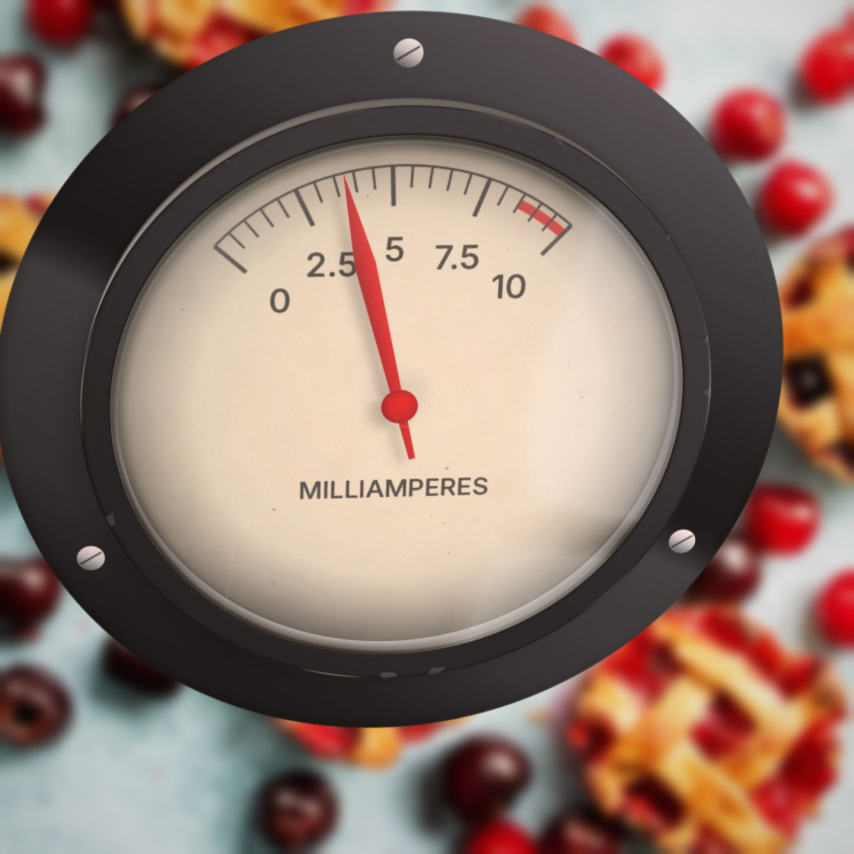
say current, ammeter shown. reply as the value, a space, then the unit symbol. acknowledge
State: 3.75 mA
